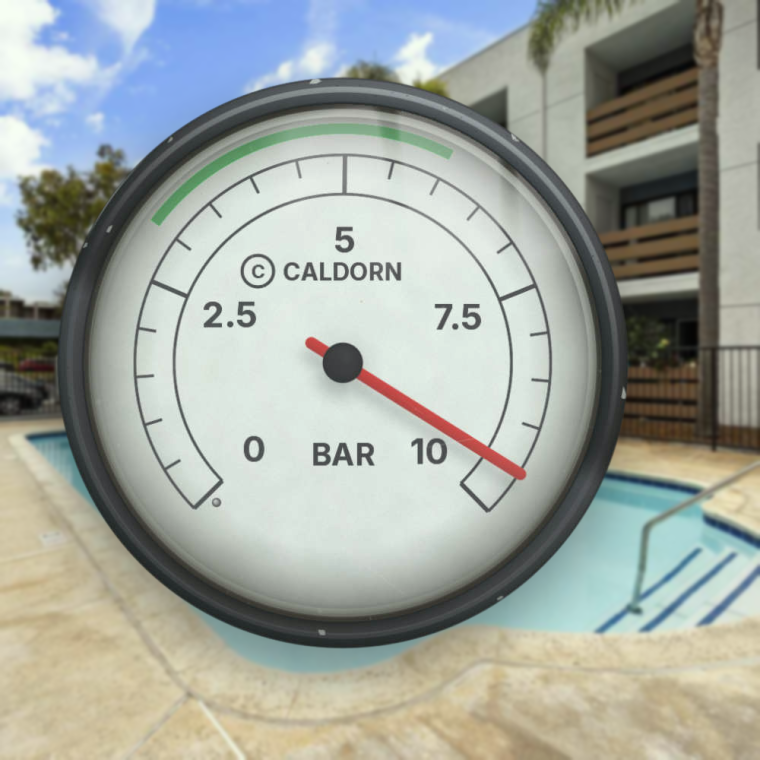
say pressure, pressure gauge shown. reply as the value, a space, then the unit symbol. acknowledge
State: 9.5 bar
